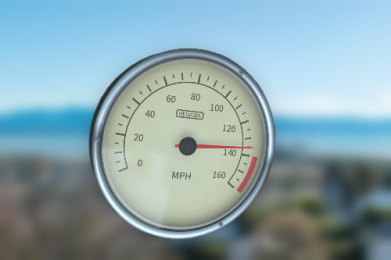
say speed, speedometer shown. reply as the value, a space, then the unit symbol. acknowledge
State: 135 mph
